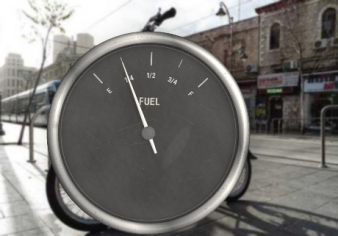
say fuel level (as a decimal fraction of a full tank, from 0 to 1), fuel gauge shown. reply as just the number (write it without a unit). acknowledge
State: 0.25
